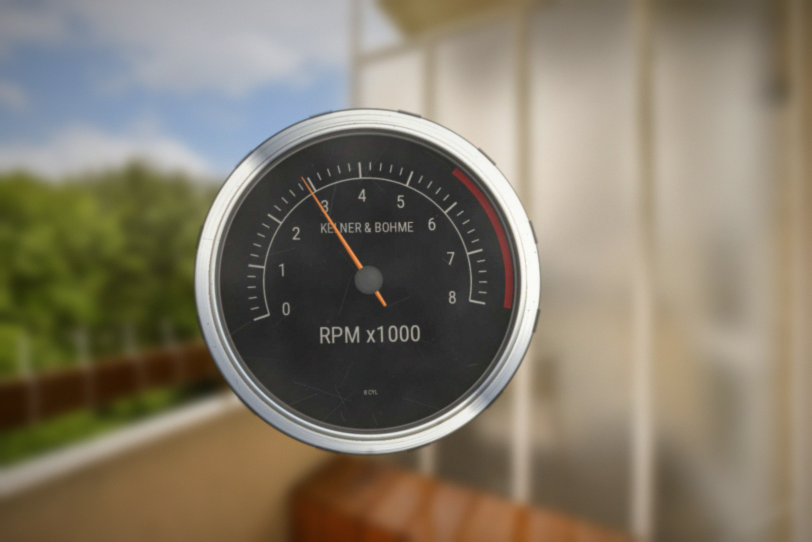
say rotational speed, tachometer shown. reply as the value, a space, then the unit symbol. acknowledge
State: 2900 rpm
